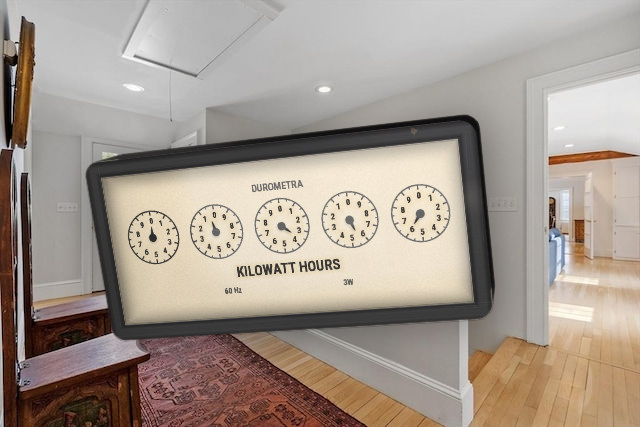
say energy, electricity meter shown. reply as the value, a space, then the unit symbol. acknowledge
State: 356 kWh
